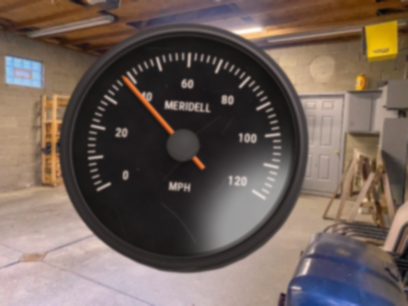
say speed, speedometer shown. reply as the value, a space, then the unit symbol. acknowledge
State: 38 mph
